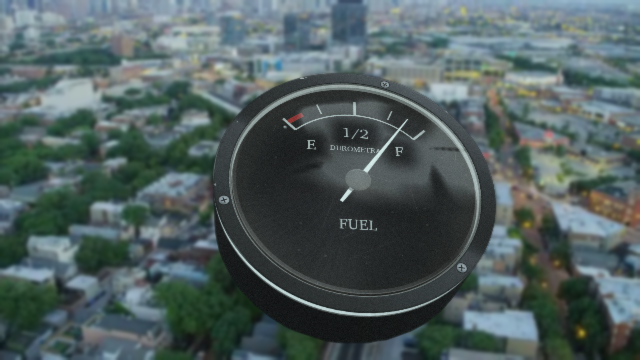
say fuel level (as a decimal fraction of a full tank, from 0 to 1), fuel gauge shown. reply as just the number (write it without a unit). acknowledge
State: 0.875
